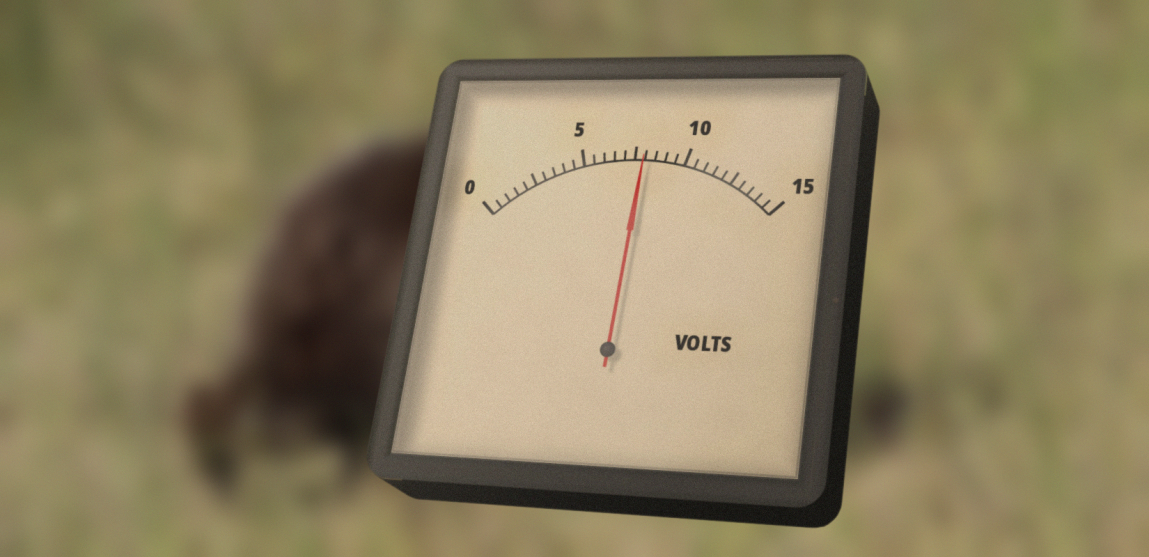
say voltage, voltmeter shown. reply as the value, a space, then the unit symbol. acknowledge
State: 8 V
